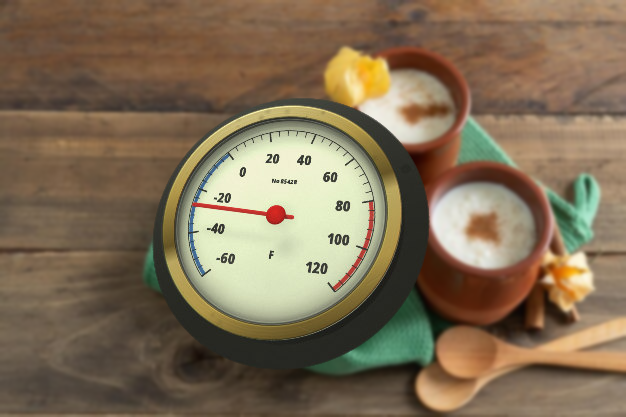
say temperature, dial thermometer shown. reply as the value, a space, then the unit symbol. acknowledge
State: -28 °F
